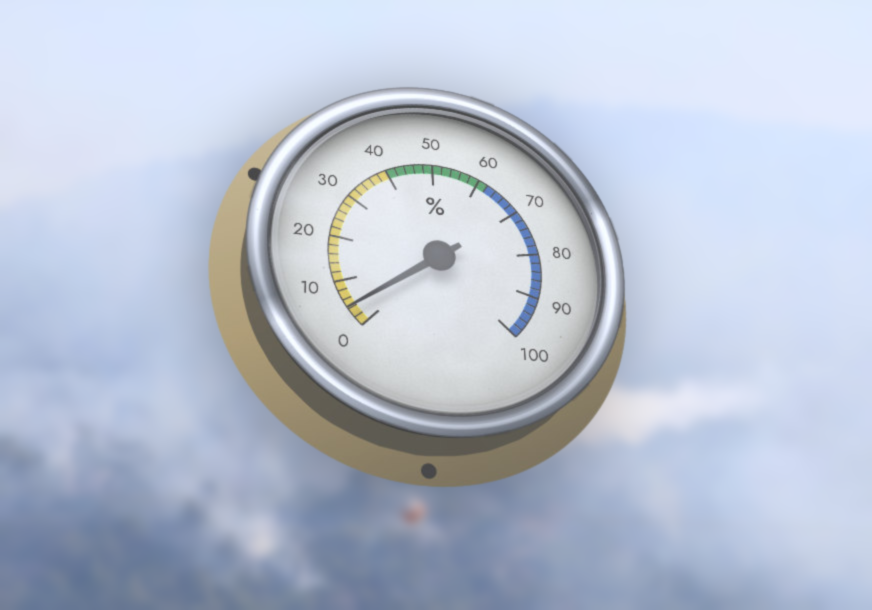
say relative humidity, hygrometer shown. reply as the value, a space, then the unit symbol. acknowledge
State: 4 %
